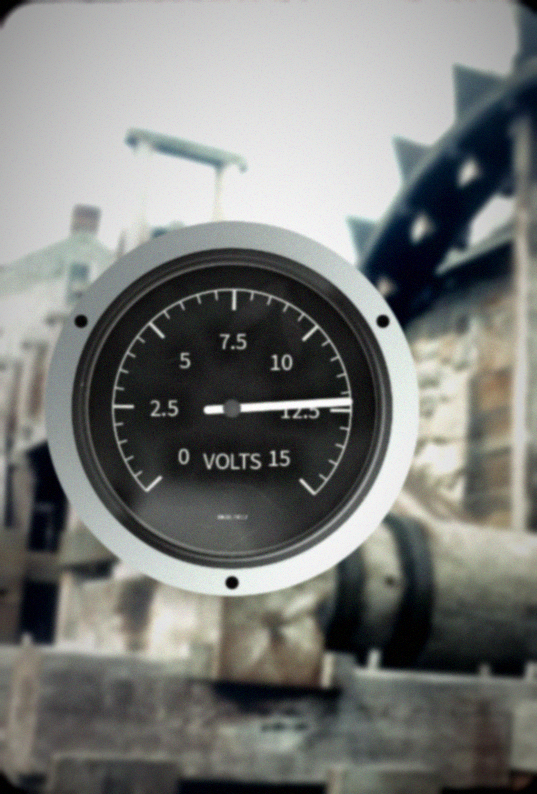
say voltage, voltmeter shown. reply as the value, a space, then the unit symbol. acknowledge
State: 12.25 V
